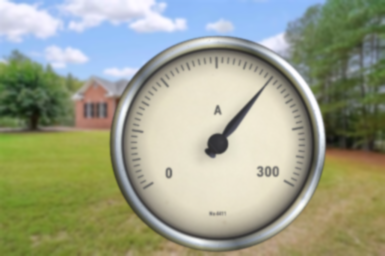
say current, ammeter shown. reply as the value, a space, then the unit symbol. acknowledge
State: 200 A
